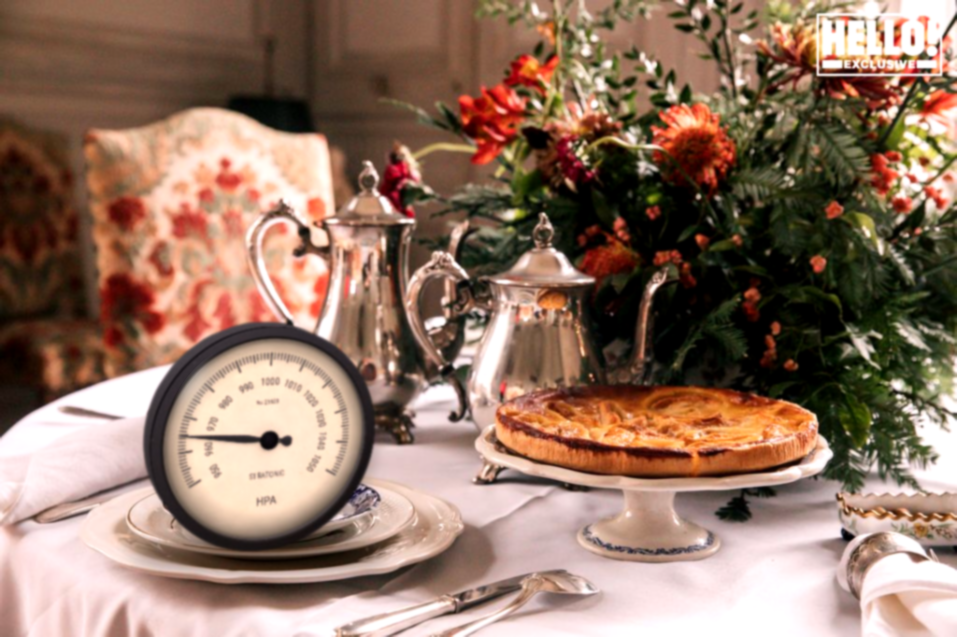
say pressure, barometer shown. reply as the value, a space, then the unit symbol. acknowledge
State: 965 hPa
